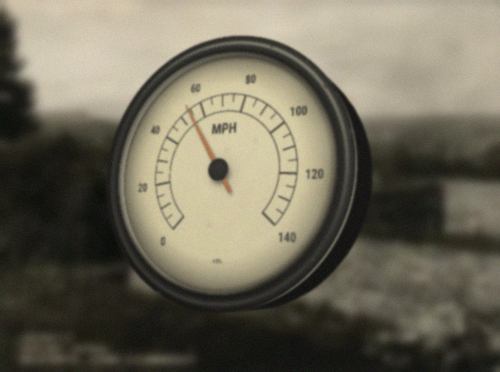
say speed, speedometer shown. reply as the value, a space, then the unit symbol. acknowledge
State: 55 mph
